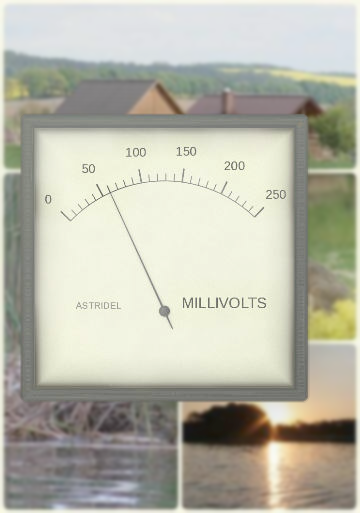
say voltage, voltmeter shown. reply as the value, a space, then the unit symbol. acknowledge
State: 60 mV
